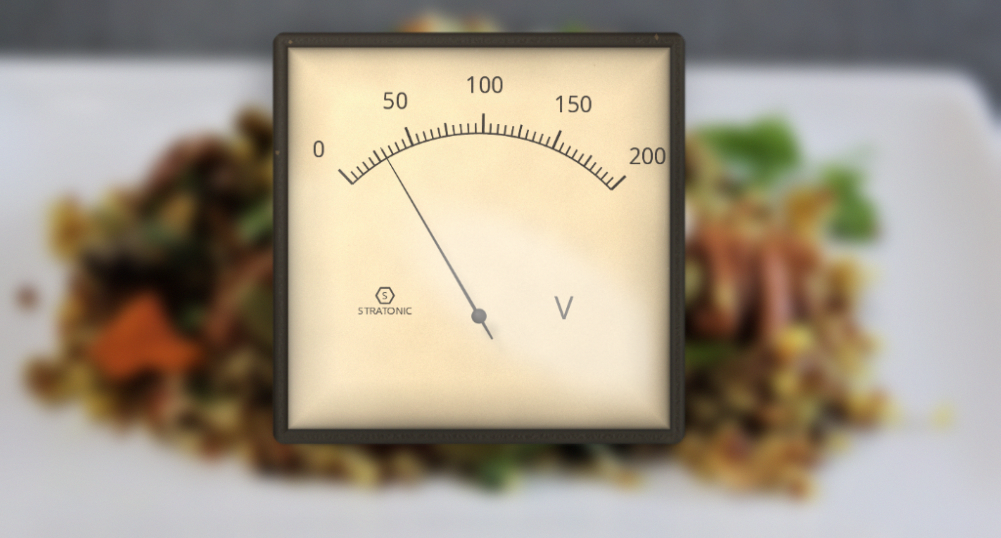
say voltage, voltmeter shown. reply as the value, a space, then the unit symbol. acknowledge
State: 30 V
